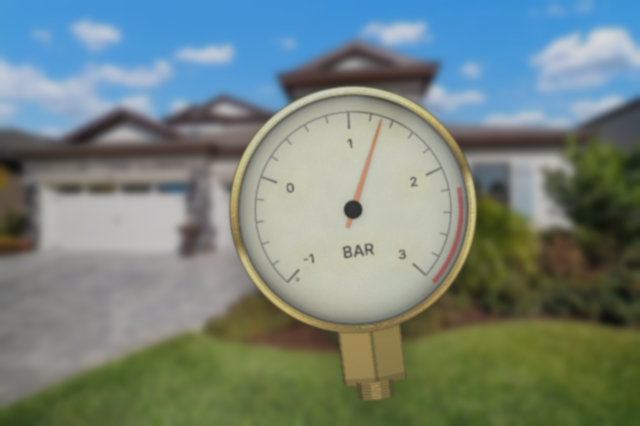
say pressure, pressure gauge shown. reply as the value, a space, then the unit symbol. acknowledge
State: 1.3 bar
